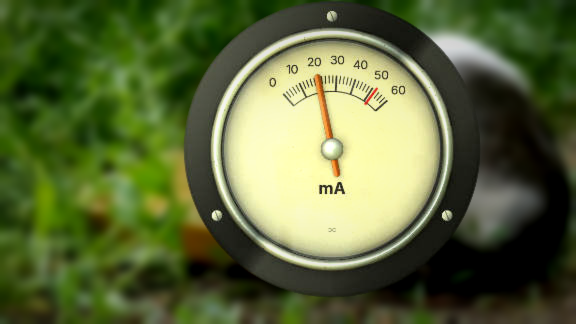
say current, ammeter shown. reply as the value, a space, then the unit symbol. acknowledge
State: 20 mA
